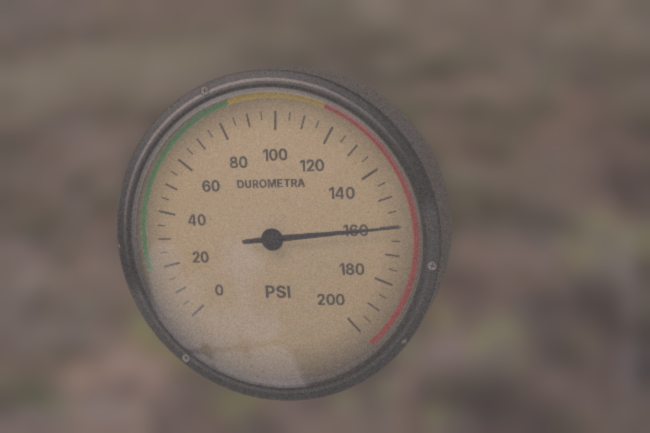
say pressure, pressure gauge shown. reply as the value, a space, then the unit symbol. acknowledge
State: 160 psi
